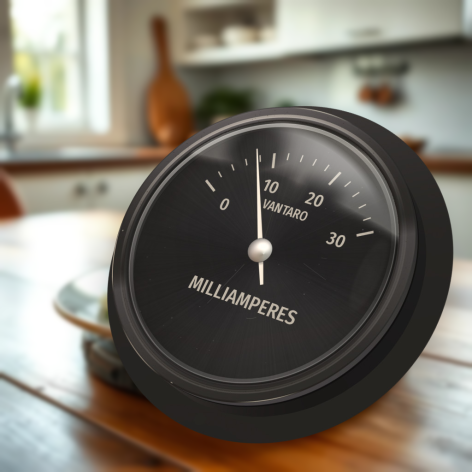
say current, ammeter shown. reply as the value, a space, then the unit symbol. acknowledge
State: 8 mA
